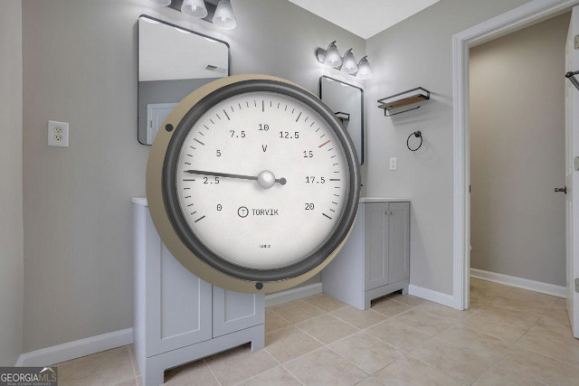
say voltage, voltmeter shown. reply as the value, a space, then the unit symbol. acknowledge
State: 3 V
